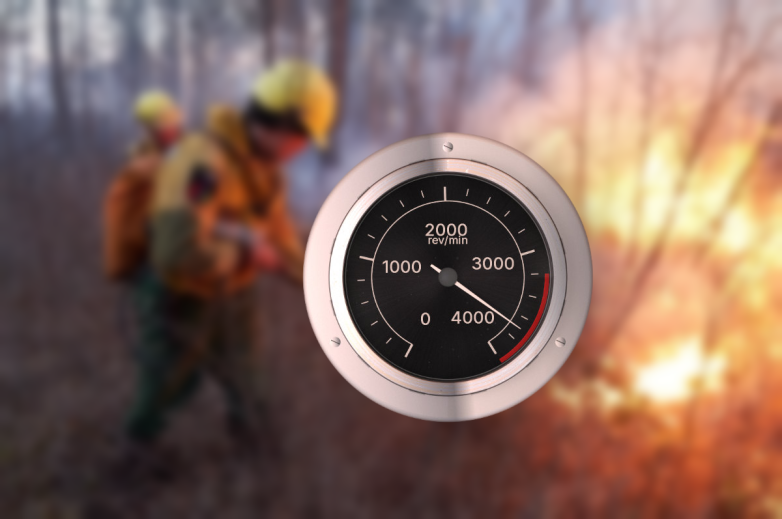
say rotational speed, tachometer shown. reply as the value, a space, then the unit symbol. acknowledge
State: 3700 rpm
